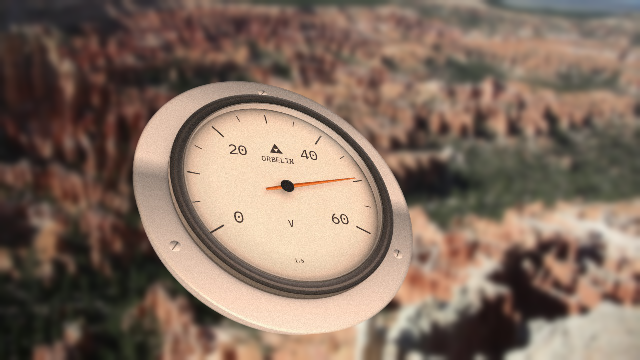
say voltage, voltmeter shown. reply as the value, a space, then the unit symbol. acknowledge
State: 50 V
